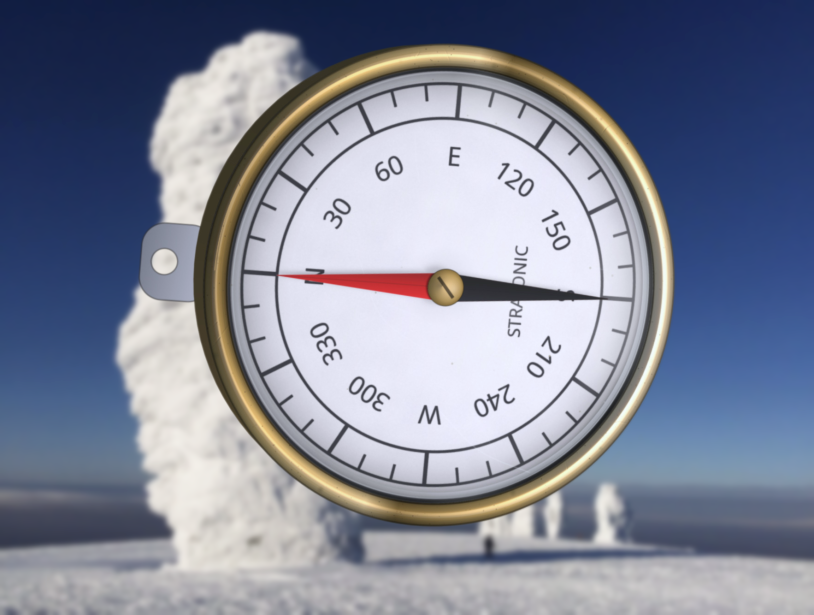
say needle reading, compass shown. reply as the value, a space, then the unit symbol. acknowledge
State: 0 °
